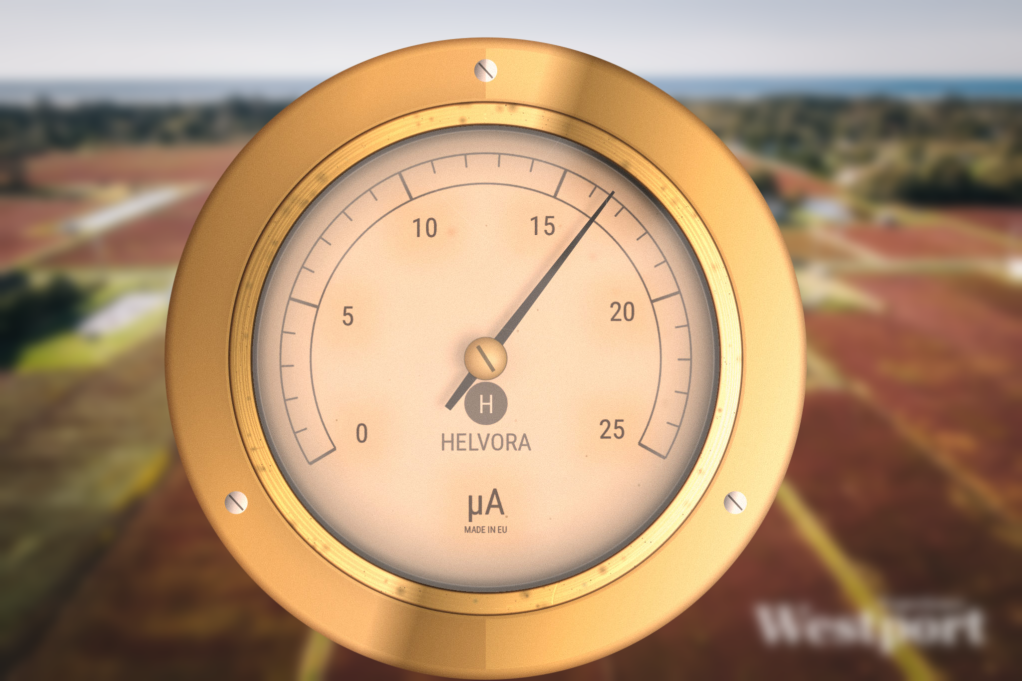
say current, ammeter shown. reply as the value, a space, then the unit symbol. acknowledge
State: 16.5 µA
